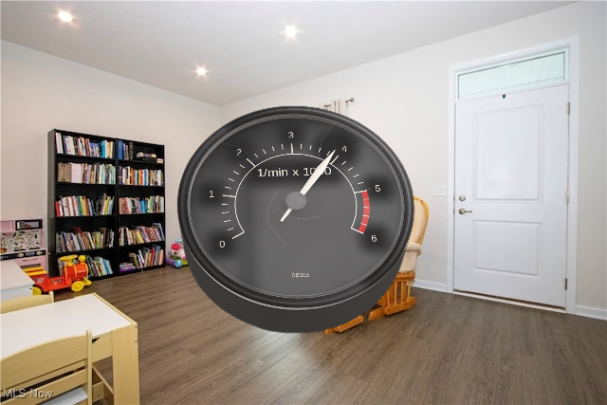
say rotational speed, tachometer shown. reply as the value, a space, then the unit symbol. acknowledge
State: 3900 rpm
